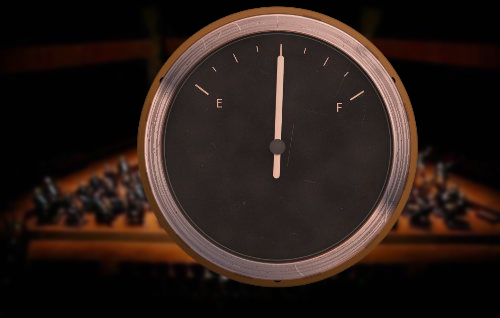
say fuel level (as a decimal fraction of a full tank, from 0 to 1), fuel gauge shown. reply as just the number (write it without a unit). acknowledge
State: 0.5
